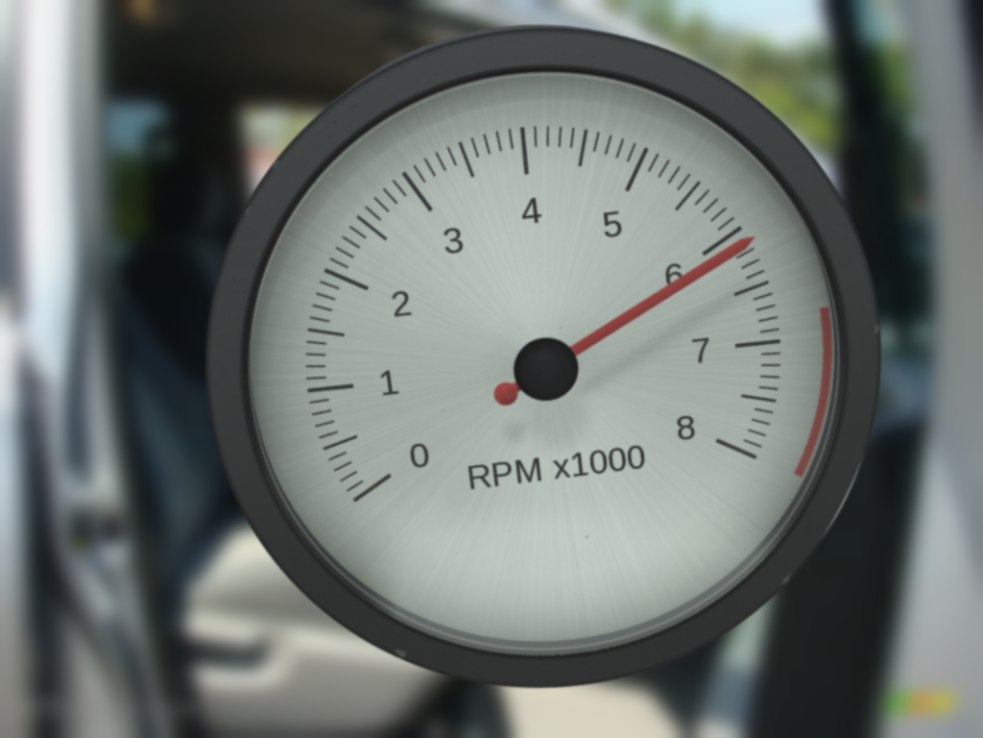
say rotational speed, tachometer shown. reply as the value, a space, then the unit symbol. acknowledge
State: 6100 rpm
